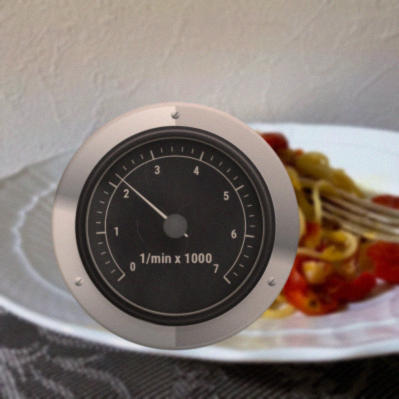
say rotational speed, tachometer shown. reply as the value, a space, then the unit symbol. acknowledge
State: 2200 rpm
